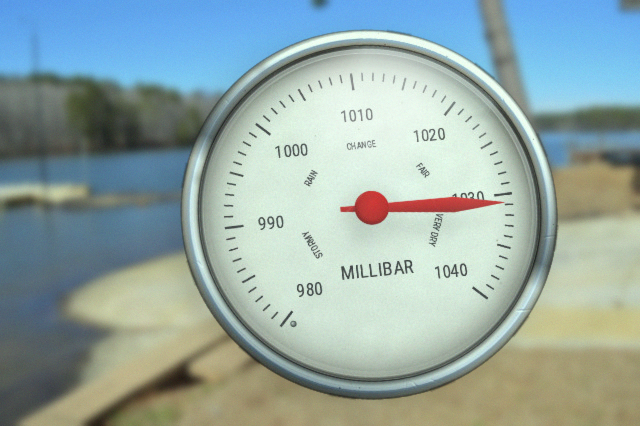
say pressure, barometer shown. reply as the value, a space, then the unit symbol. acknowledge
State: 1031 mbar
